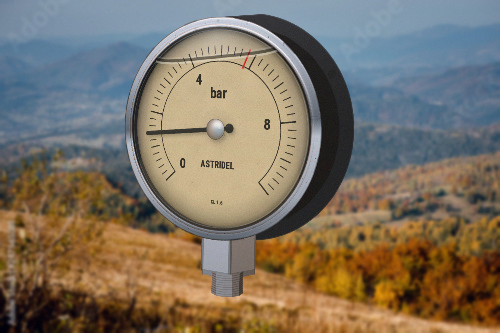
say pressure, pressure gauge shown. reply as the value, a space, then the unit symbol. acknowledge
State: 1.4 bar
